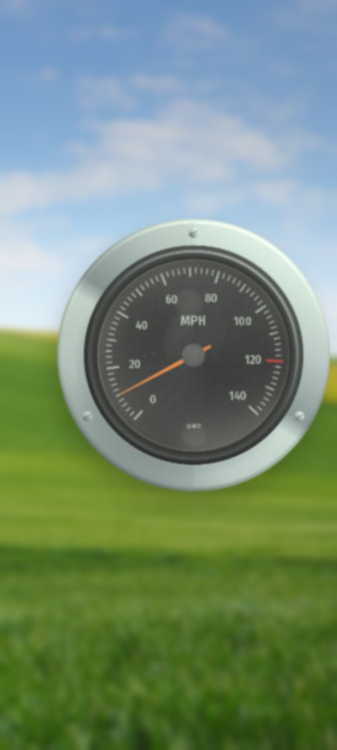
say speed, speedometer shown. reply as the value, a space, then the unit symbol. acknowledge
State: 10 mph
